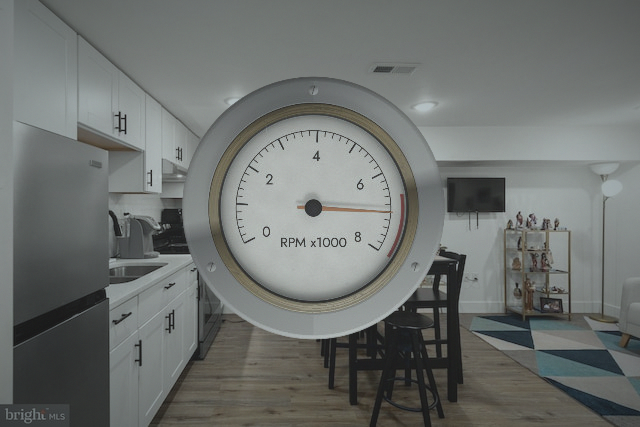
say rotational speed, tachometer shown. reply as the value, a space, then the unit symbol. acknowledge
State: 7000 rpm
